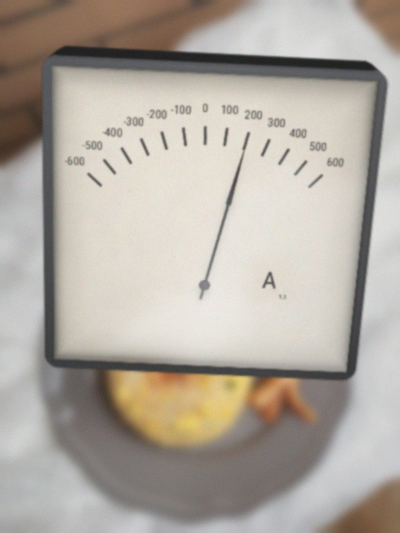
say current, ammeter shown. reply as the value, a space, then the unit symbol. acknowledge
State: 200 A
